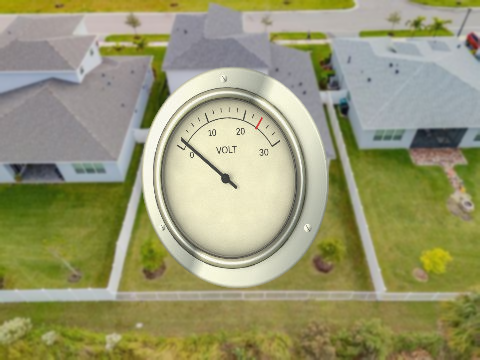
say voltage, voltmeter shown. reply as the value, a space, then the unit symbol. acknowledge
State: 2 V
